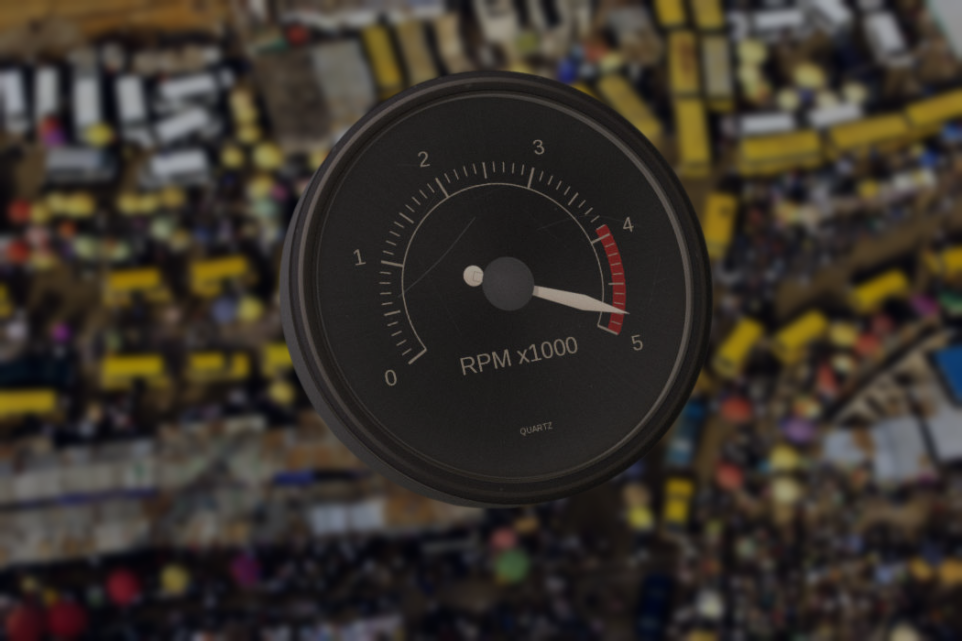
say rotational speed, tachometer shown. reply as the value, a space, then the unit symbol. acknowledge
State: 4800 rpm
